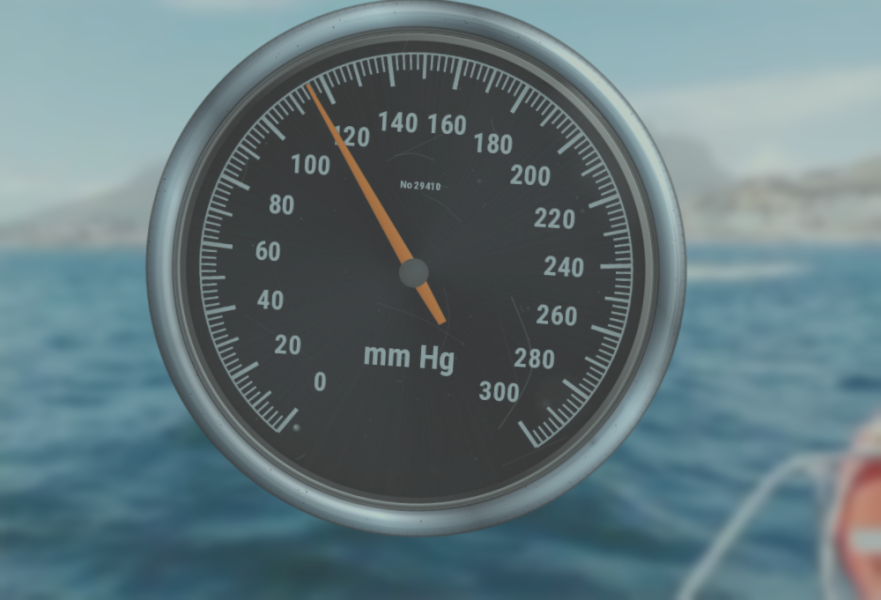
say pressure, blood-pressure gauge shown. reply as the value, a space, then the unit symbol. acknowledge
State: 116 mmHg
